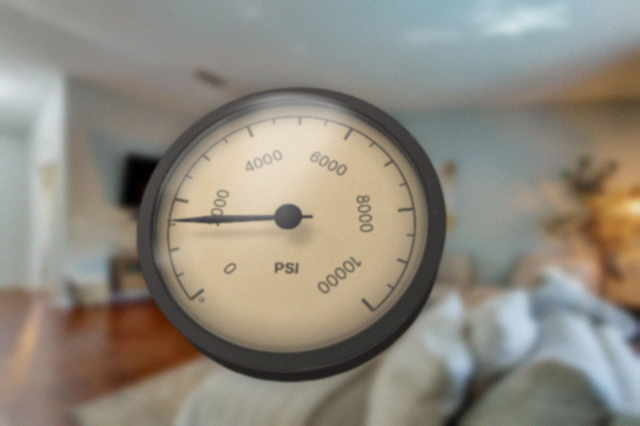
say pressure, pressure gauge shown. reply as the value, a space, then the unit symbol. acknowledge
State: 1500 psi
